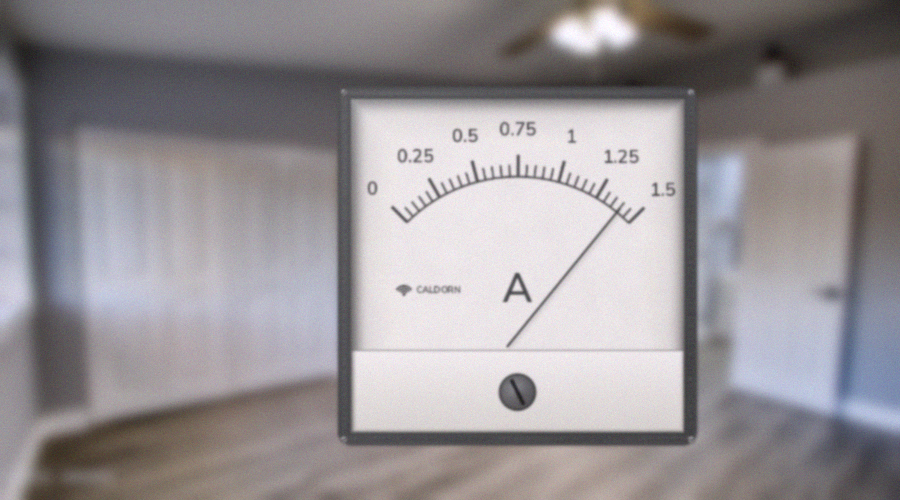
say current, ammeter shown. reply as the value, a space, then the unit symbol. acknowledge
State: 1.4 A
